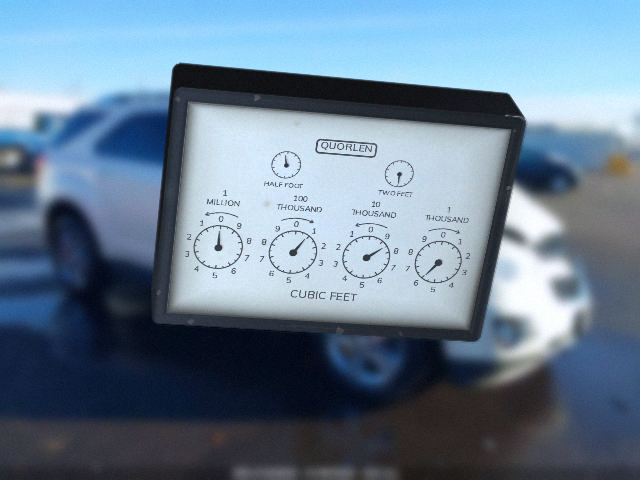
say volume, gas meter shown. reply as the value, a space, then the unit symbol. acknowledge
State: 8600 ft³
